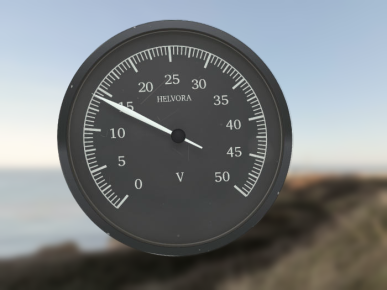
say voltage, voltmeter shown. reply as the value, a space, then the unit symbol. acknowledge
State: 14 V
